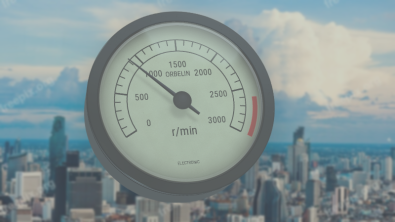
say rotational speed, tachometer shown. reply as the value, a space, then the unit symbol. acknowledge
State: 900 rpm
